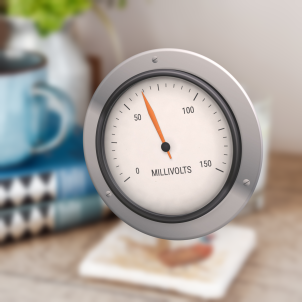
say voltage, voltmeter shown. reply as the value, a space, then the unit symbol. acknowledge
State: 65 mV
